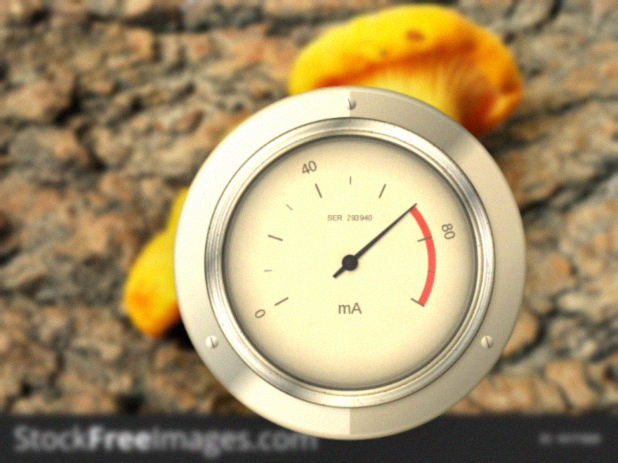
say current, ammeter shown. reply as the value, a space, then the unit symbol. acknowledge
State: 70 mA
